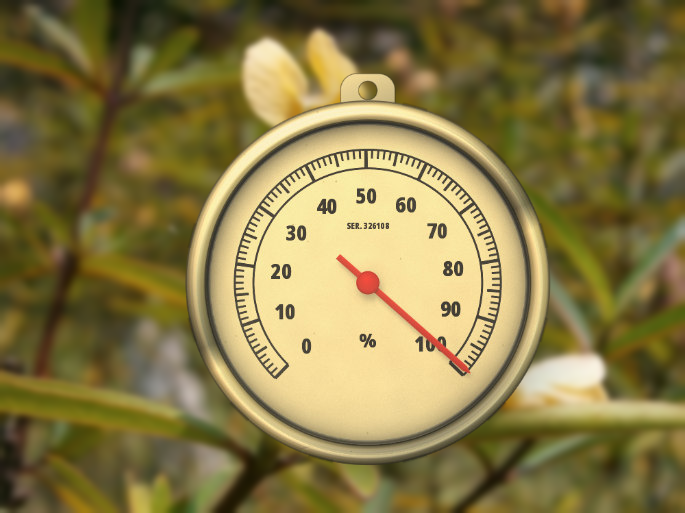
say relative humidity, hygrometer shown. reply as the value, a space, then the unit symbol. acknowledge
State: 99 %
